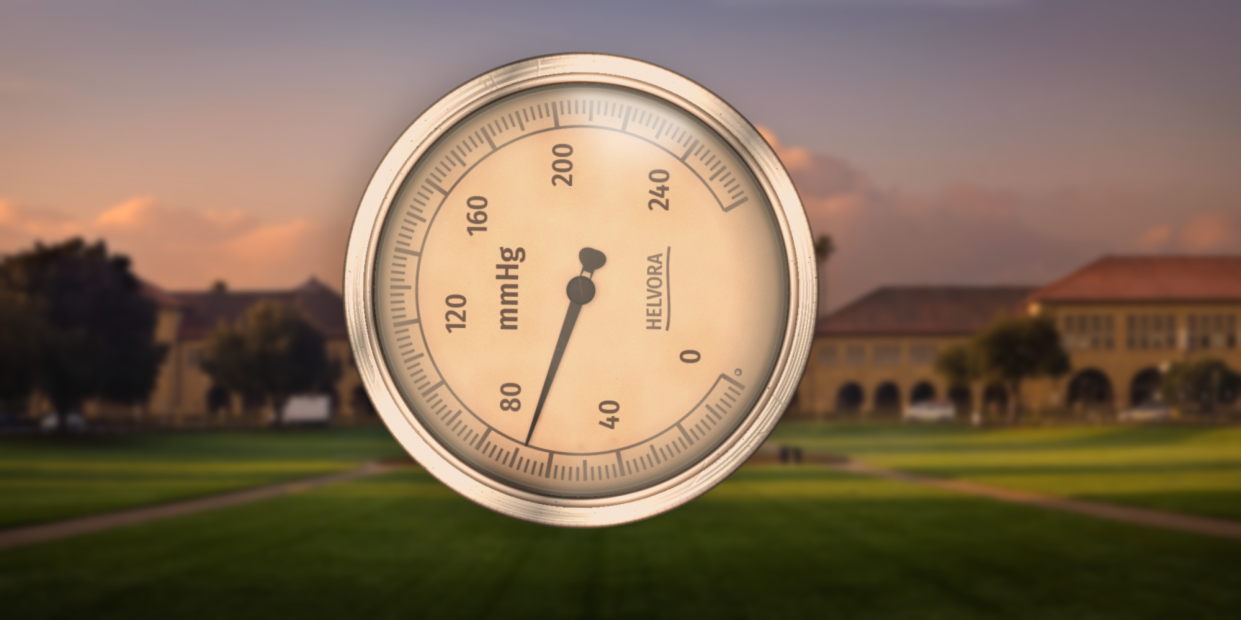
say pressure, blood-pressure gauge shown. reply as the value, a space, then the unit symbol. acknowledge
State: 68 mmHg
